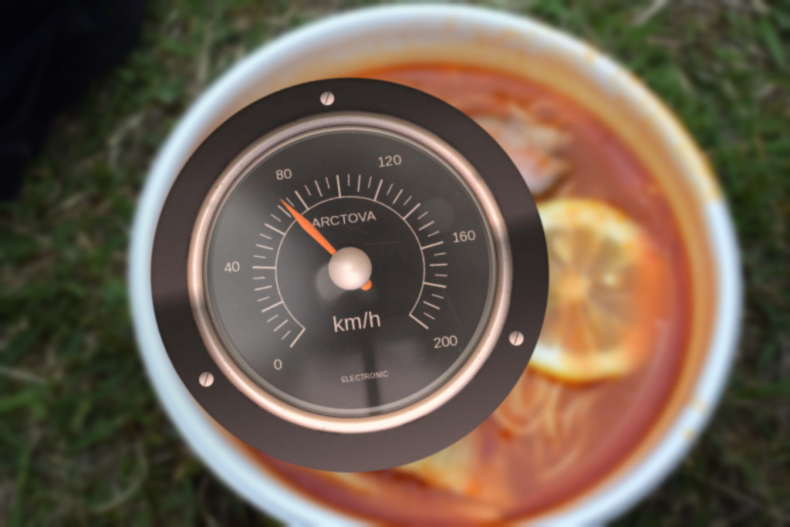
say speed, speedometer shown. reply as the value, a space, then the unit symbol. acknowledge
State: 72.5 km/h
